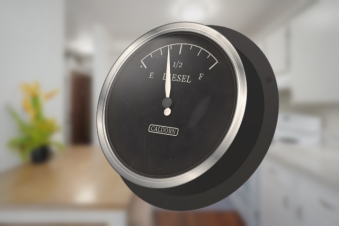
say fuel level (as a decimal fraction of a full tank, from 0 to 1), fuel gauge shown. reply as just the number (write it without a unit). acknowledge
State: 0.375
